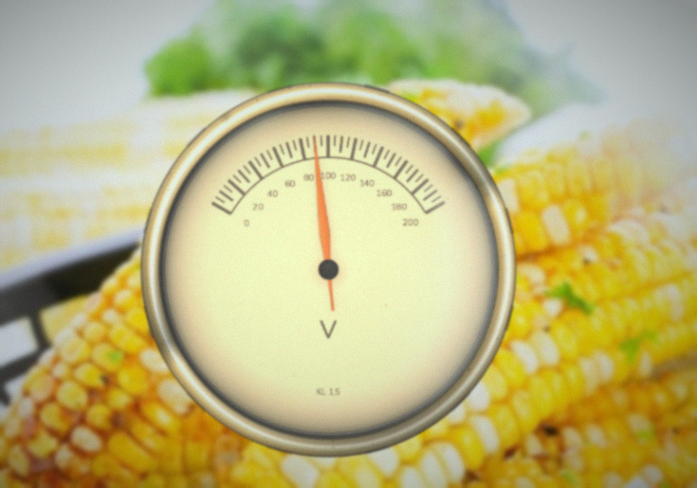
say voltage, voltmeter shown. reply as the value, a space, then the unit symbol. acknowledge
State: 90 V
